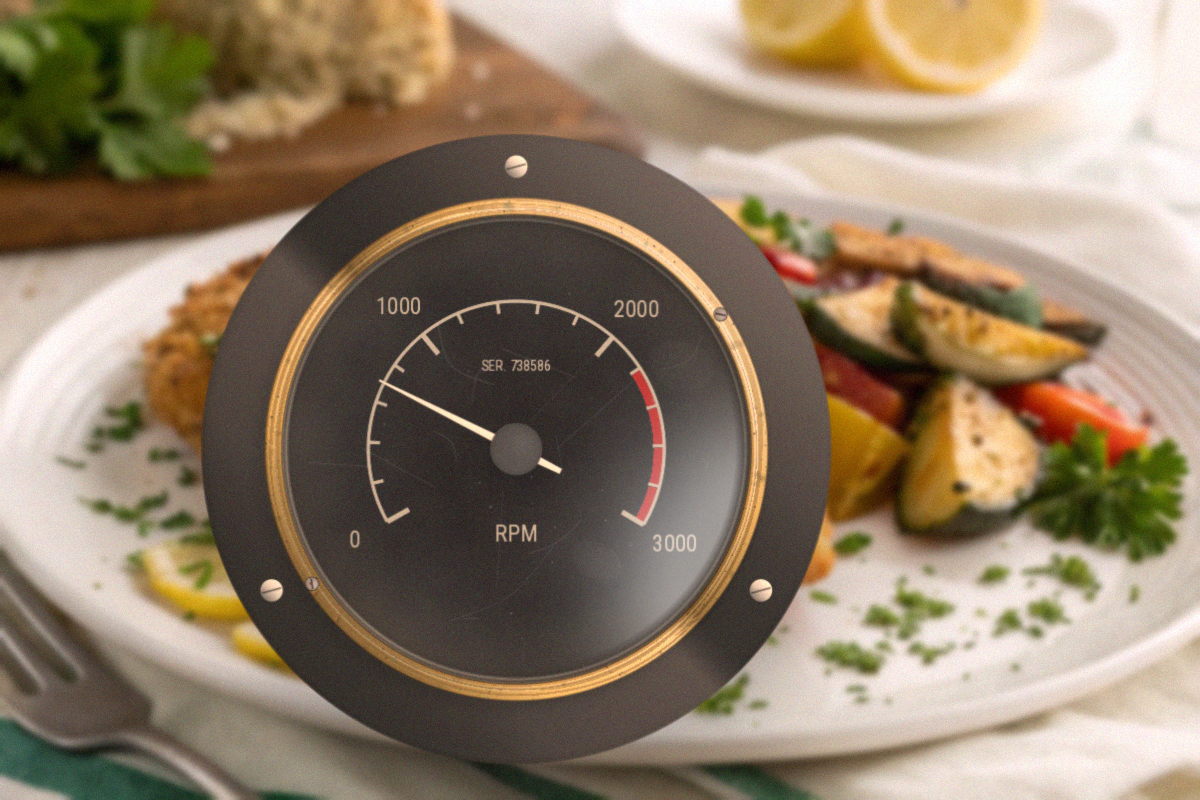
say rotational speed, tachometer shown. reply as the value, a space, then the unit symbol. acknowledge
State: 700 rpm
